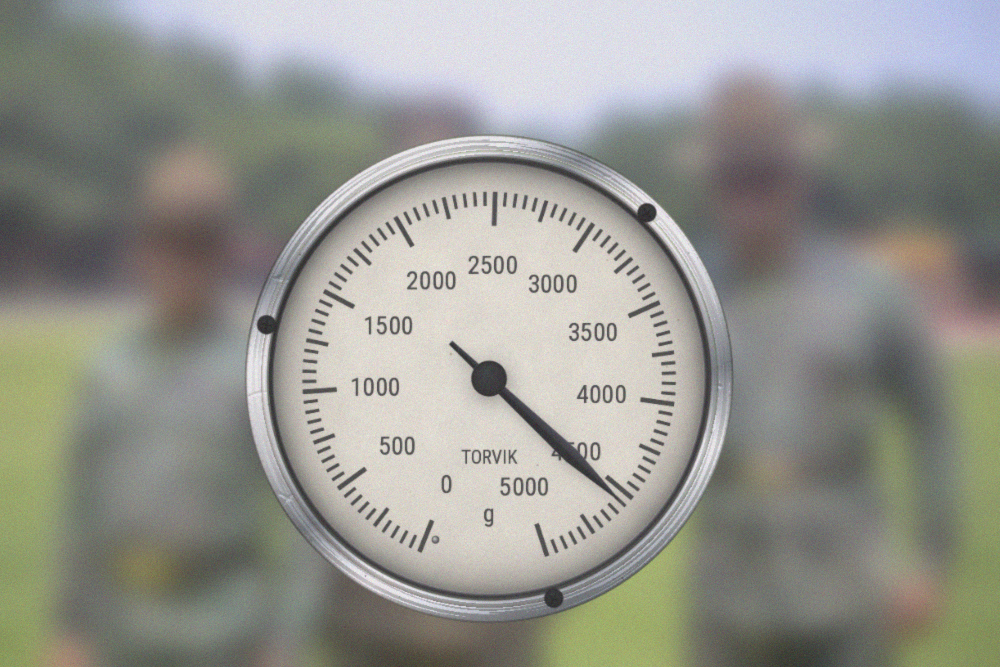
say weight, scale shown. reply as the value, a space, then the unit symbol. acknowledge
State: 4550 g
